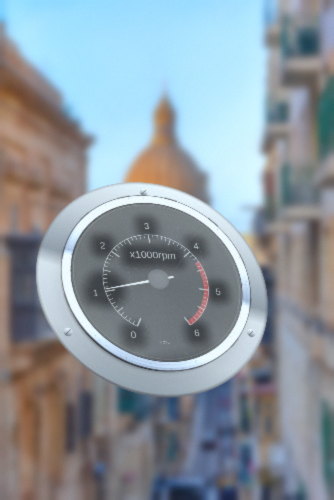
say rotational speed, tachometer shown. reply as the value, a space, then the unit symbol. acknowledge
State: 1000 rpm
